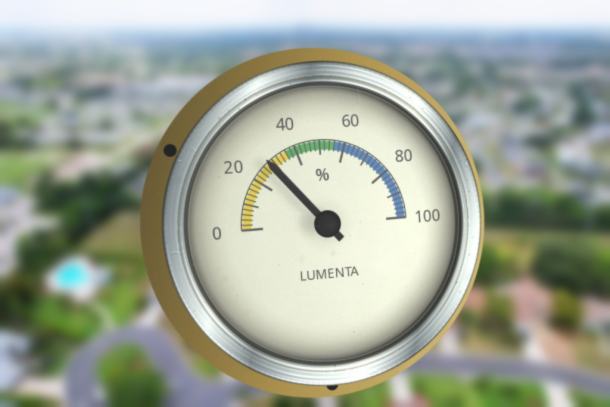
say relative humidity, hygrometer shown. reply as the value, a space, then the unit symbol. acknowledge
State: 28 %
